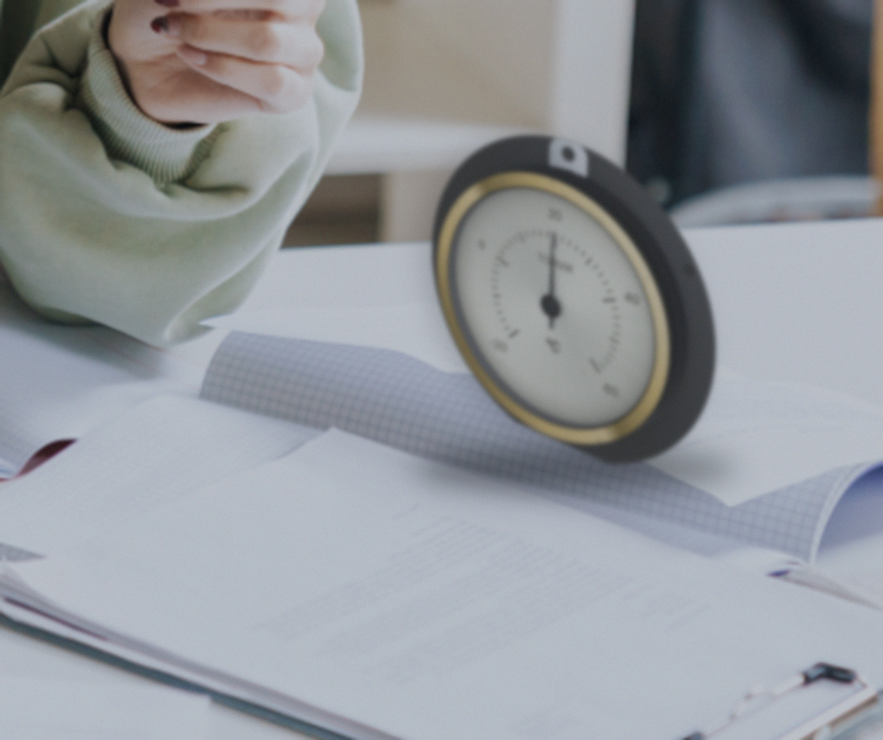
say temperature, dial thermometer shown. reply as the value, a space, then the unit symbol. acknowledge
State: 20 °C
